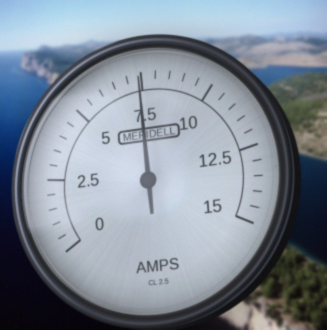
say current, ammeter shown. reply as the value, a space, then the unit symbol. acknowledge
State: 7.5 A
